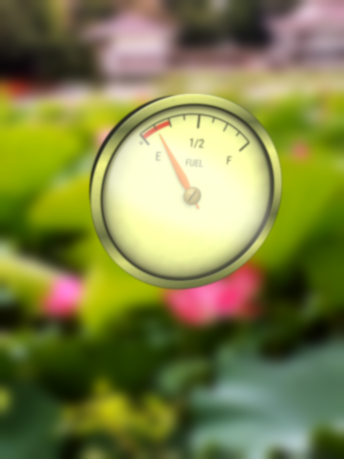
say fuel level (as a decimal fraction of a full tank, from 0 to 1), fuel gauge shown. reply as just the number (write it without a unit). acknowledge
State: 0.125
